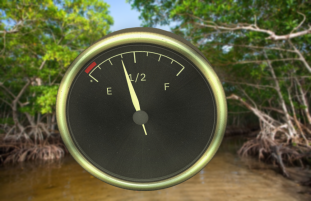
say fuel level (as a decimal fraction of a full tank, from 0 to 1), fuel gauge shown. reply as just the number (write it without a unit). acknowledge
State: 0.375
